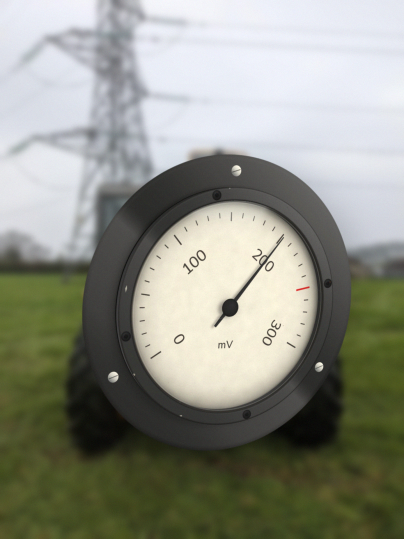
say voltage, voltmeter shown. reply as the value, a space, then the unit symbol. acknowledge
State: 200 mV
